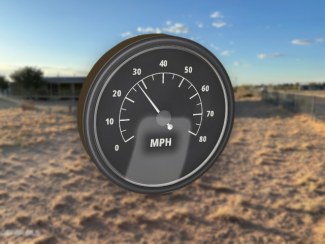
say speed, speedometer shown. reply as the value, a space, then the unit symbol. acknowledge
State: 27.5 mph
